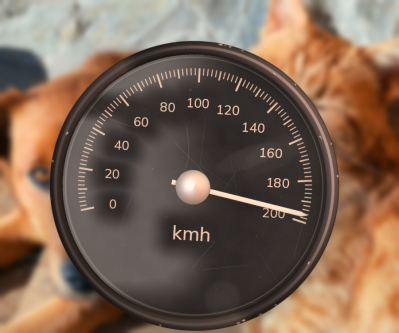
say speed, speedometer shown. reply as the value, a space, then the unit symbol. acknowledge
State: 196 km/h
